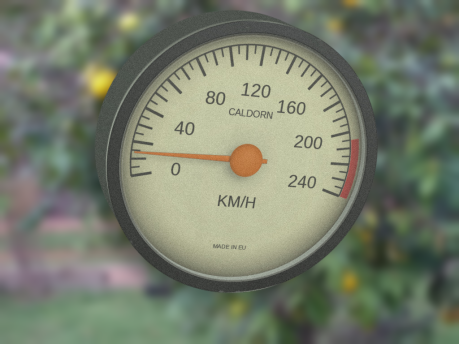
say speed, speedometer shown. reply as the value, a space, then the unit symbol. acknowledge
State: 15 km/h
